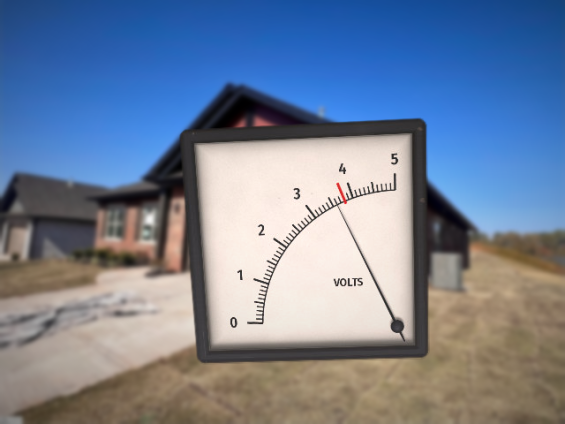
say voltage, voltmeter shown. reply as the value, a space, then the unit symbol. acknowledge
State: 3.6 V
